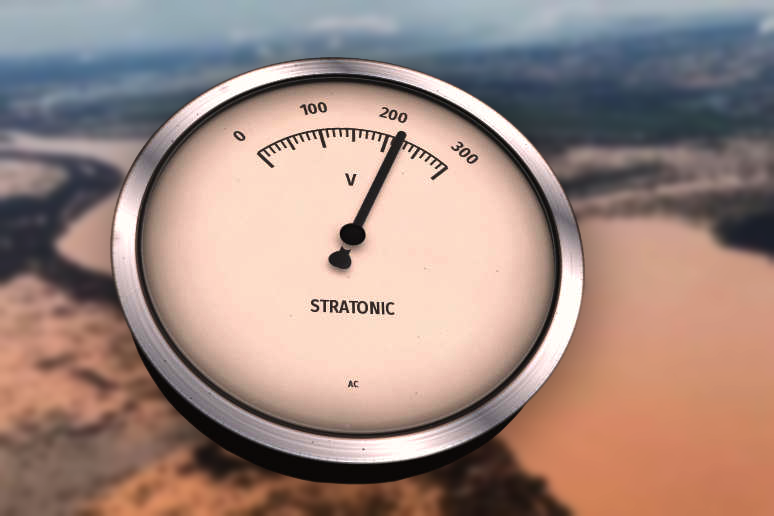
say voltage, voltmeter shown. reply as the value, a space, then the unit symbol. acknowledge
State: 220 V
